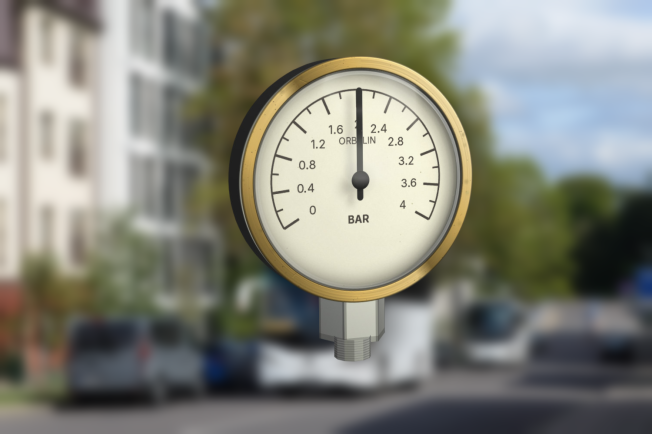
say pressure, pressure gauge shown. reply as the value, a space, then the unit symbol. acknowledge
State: 2 bar
